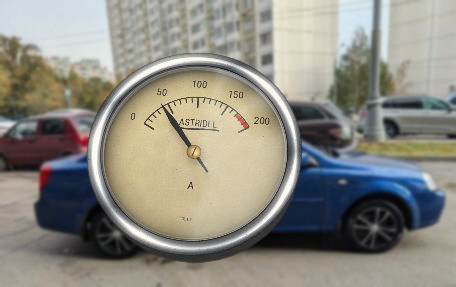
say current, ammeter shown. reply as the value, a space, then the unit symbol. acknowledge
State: 40 A
